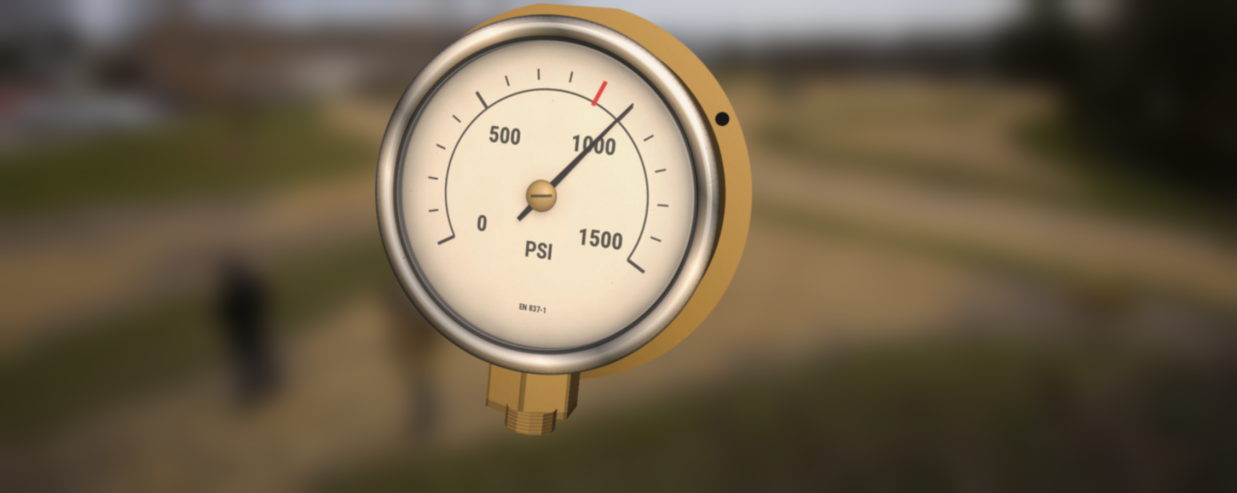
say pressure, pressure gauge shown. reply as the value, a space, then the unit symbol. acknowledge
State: 1000 psi
